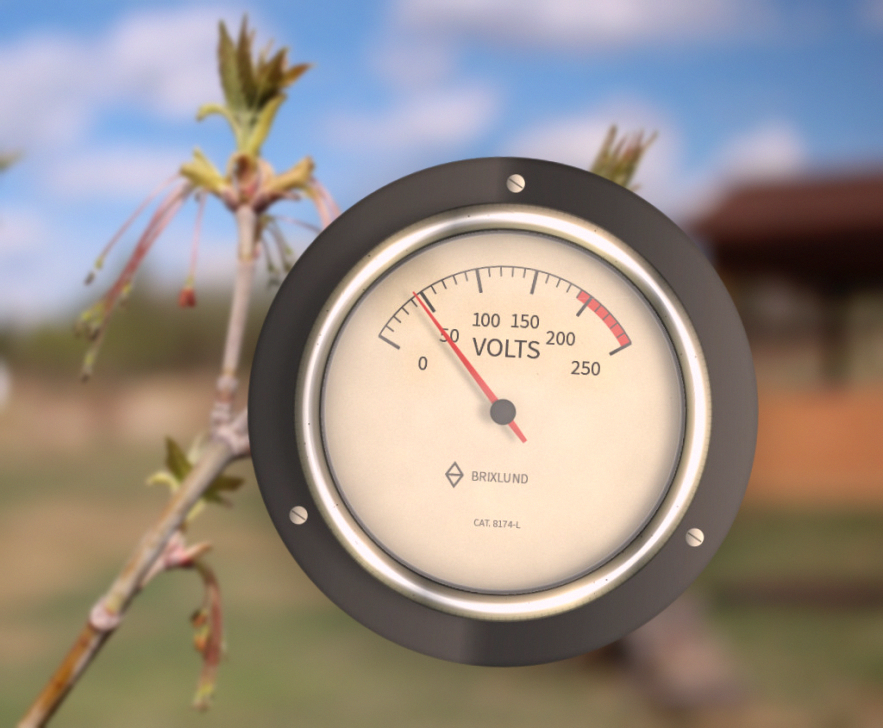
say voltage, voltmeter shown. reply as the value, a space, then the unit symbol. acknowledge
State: 45 V
